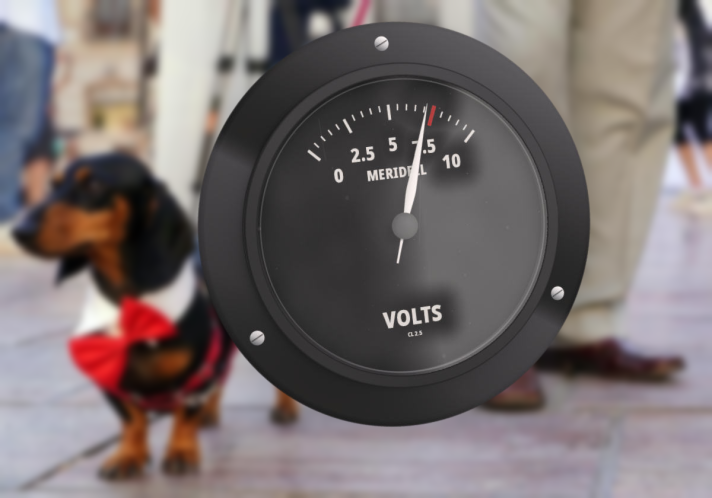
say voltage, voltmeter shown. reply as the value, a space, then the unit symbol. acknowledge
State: 7 V
